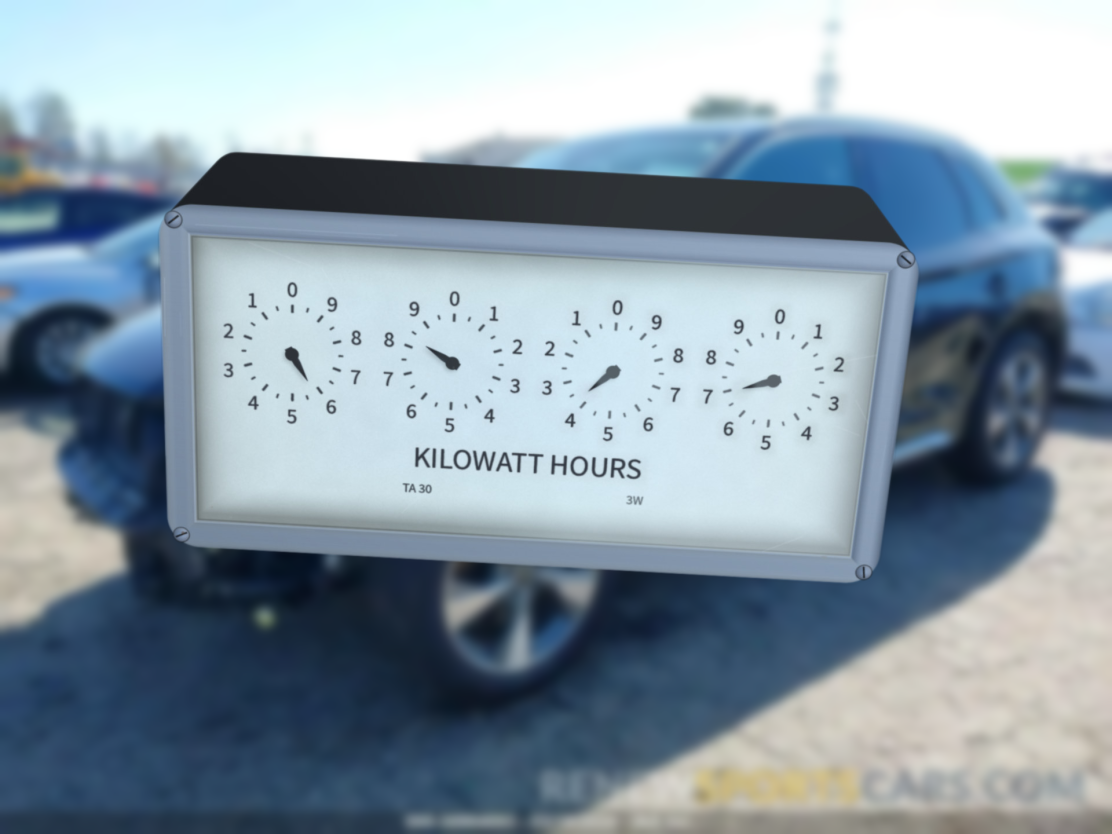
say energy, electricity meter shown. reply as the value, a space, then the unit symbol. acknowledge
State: 5837 kWh
